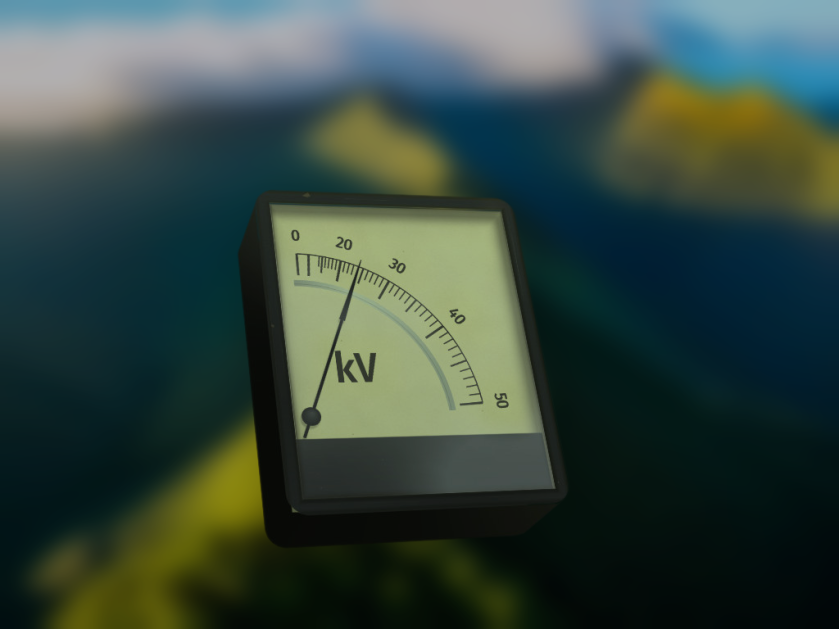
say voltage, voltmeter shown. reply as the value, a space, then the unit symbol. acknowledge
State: 24 kV
